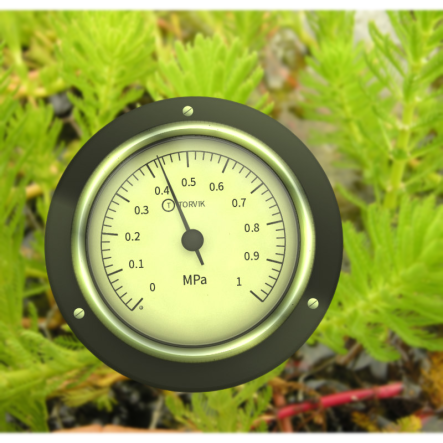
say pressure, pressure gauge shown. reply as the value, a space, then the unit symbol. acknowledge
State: 0.43 MPa
